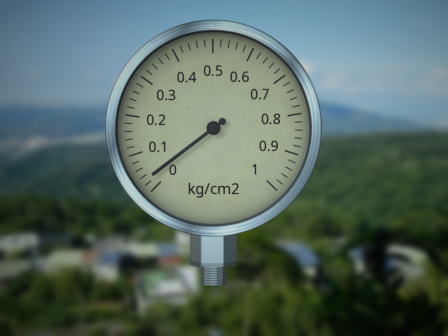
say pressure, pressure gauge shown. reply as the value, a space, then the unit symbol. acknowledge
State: 0.03 kg/cm²
